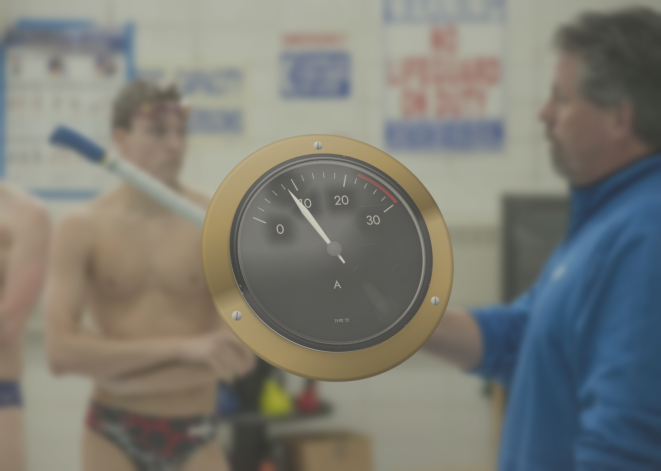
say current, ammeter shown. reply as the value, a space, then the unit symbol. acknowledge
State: 8 A
